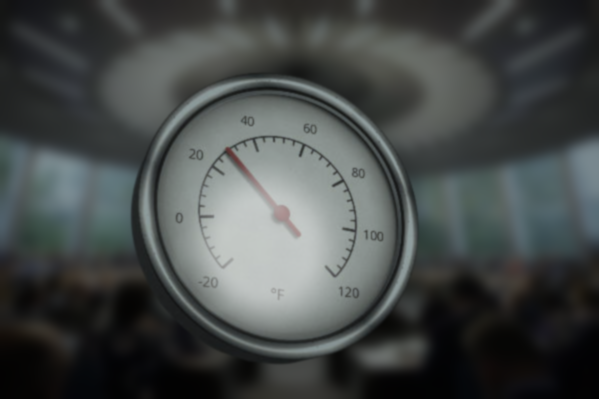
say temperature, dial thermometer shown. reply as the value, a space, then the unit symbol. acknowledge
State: 28 °F
